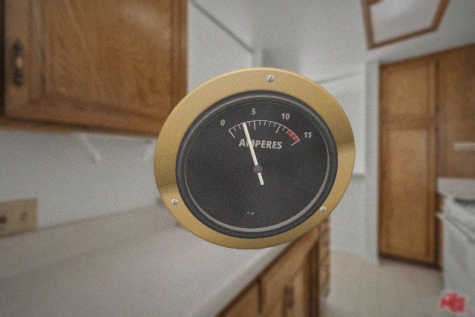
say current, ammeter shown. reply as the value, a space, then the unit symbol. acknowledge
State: 3 A
